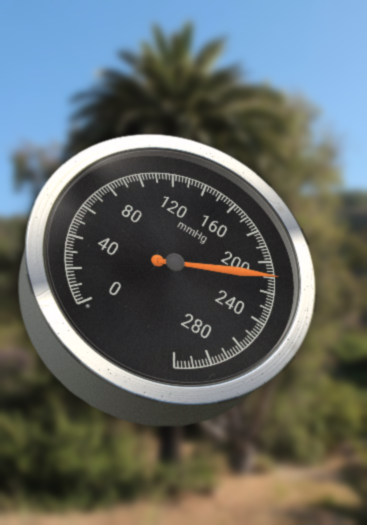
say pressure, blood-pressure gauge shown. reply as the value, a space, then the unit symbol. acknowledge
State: 210 mmHg
